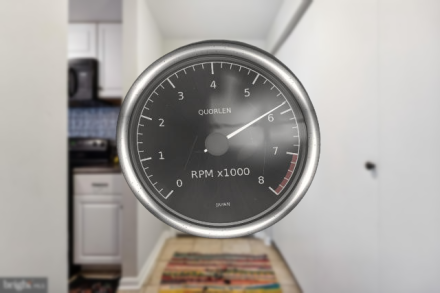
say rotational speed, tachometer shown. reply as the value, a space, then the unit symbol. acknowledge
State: 5800 rpm
